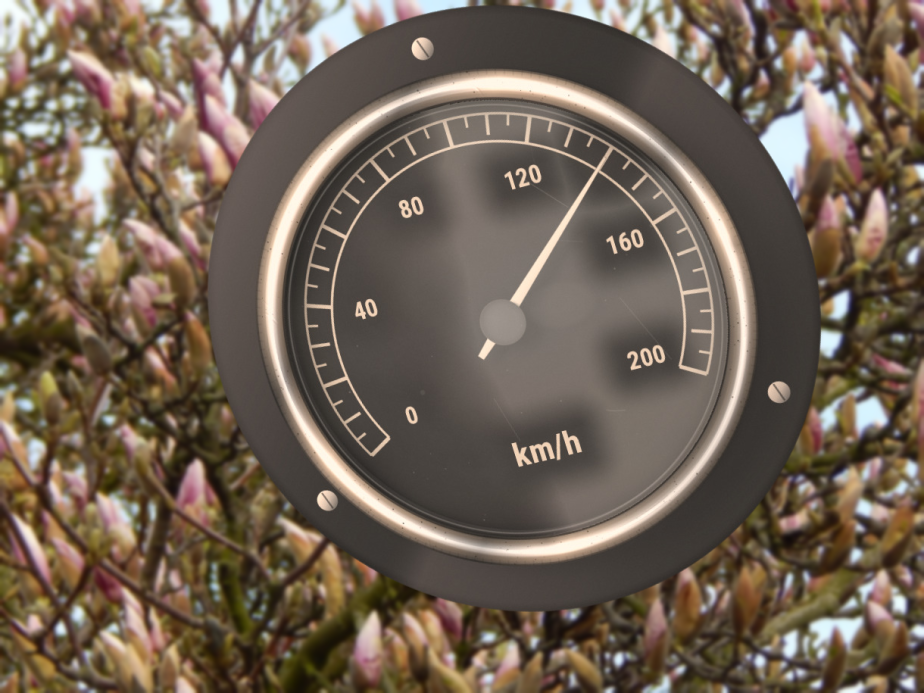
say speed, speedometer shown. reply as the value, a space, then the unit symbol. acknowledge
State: 140 km/h
